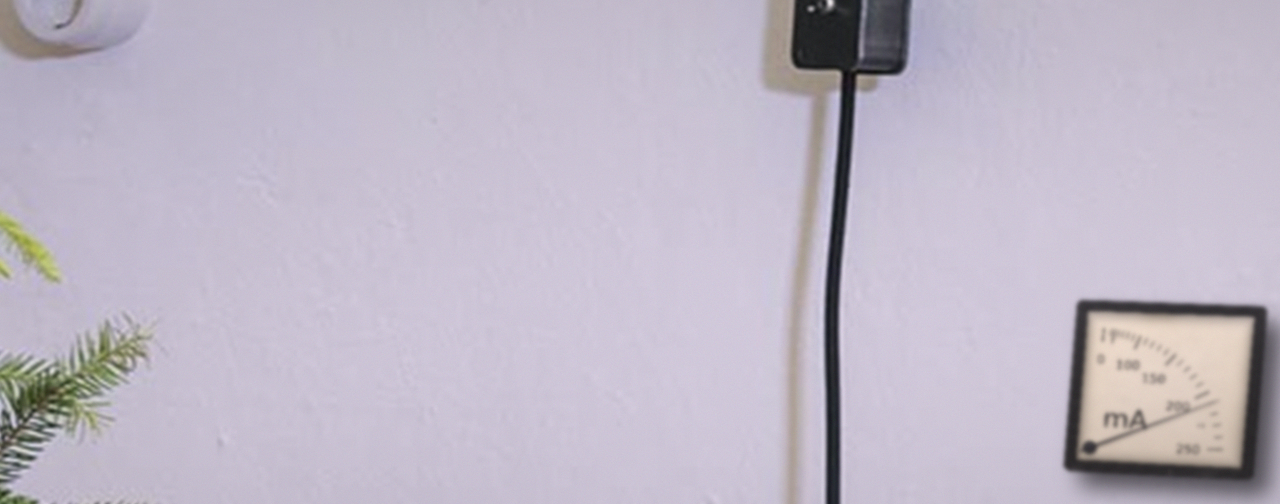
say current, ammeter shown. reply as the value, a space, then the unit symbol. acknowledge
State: 210 mA
